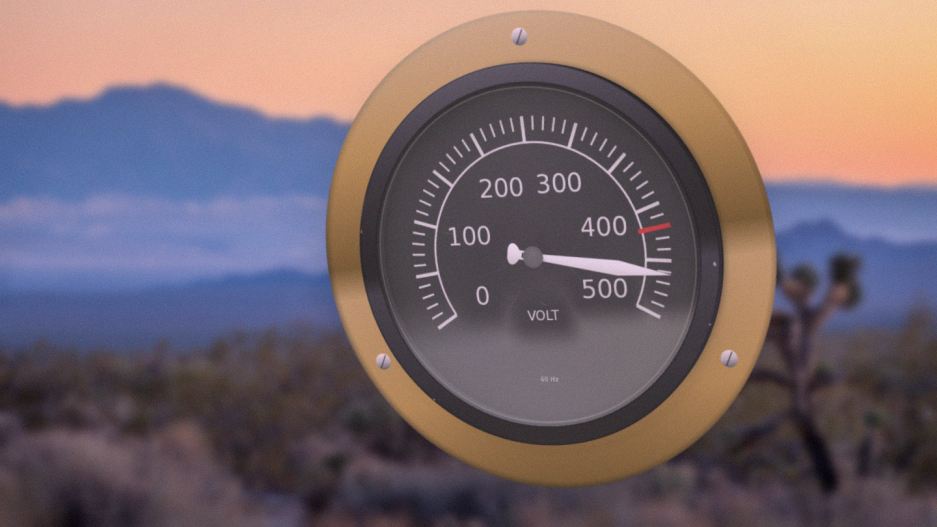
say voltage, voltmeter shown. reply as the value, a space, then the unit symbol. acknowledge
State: 460 V
